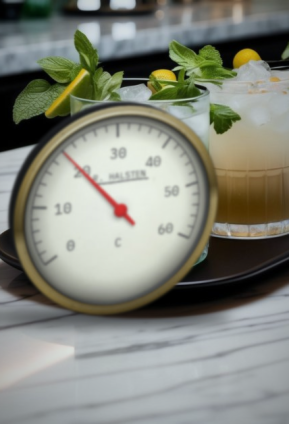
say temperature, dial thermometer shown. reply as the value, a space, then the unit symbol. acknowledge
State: 20 °C
